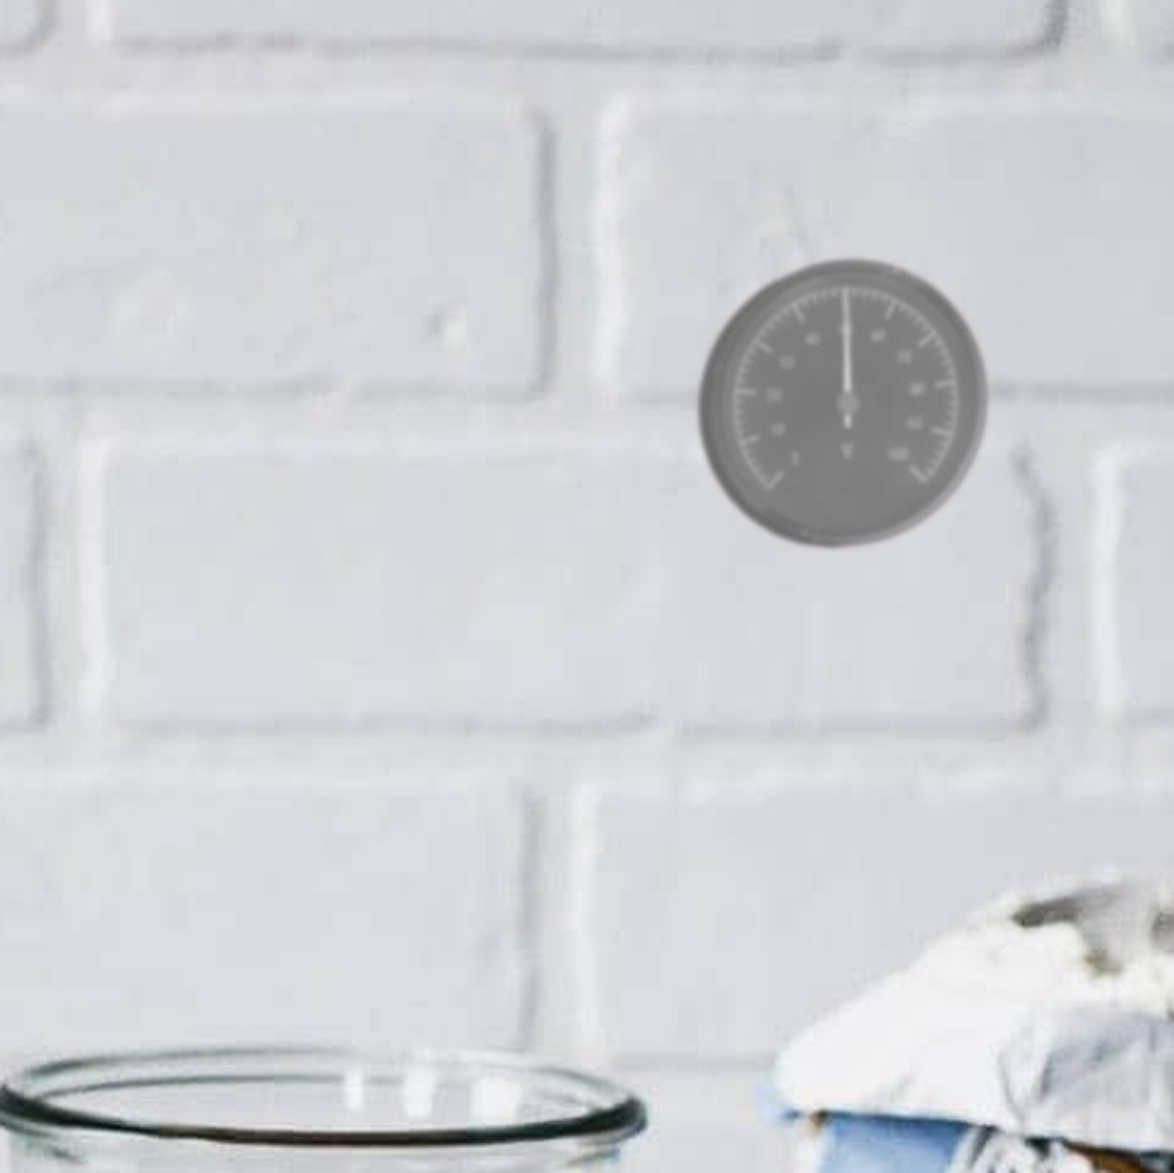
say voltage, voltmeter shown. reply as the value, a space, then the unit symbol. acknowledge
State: 50 V
